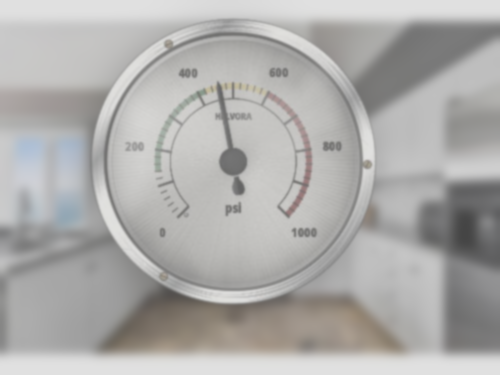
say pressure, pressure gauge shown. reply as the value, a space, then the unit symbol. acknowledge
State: 460 psi
